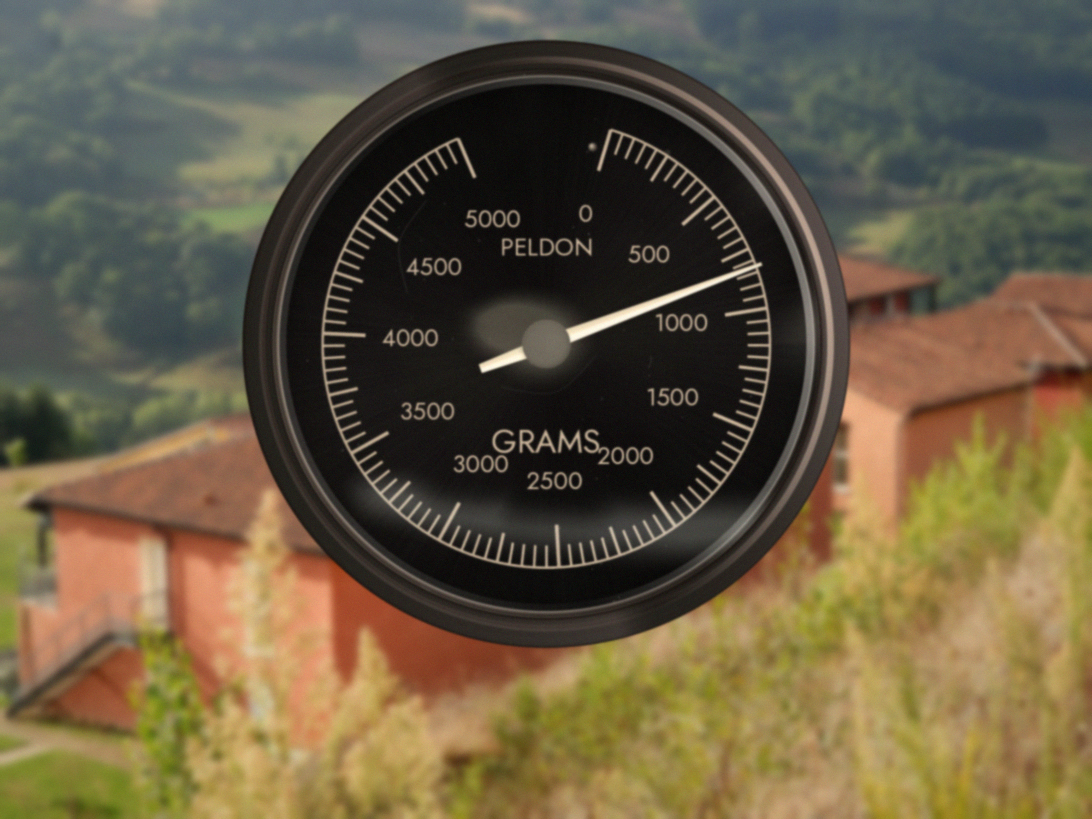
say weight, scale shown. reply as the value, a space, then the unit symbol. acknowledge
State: 825 g
